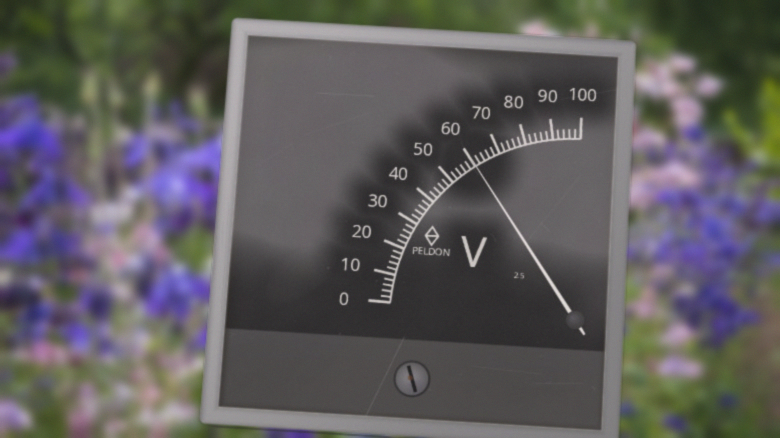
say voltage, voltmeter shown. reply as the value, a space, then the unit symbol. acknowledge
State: 60 V
